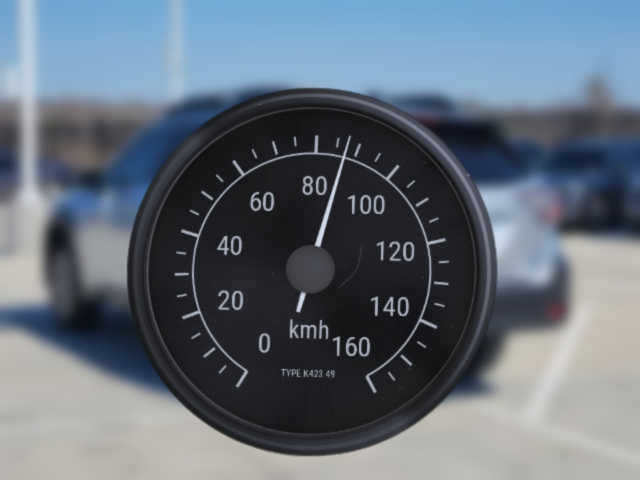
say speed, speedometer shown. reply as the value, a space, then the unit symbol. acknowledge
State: 87.5 km/h
